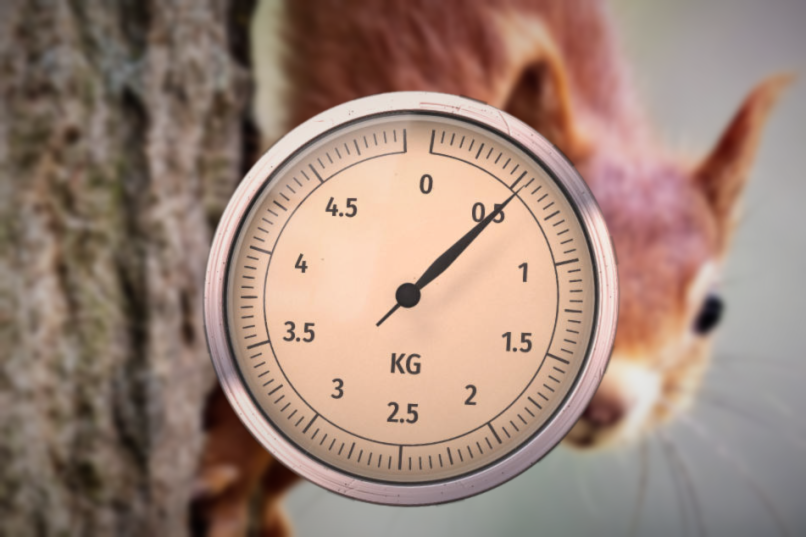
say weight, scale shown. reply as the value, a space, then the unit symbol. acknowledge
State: 0.55 kg
